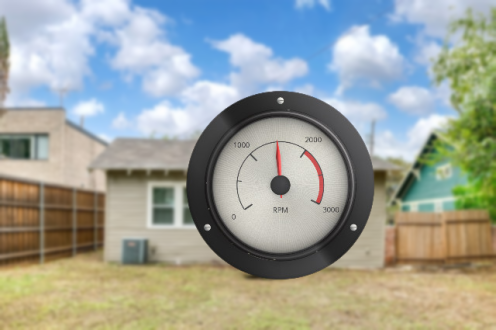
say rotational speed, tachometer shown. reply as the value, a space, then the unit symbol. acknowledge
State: 1500 rpm
